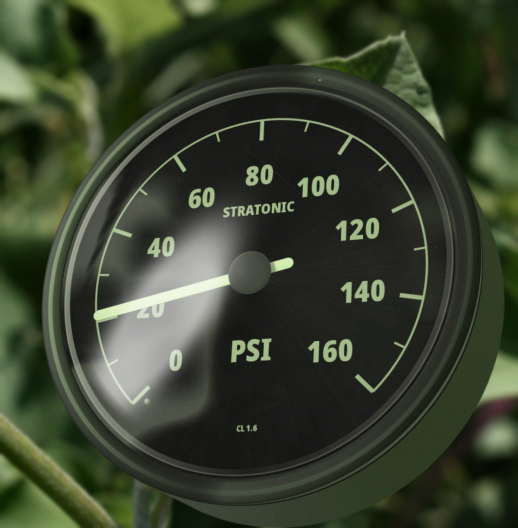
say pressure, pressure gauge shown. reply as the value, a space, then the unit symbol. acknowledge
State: 20 psi
